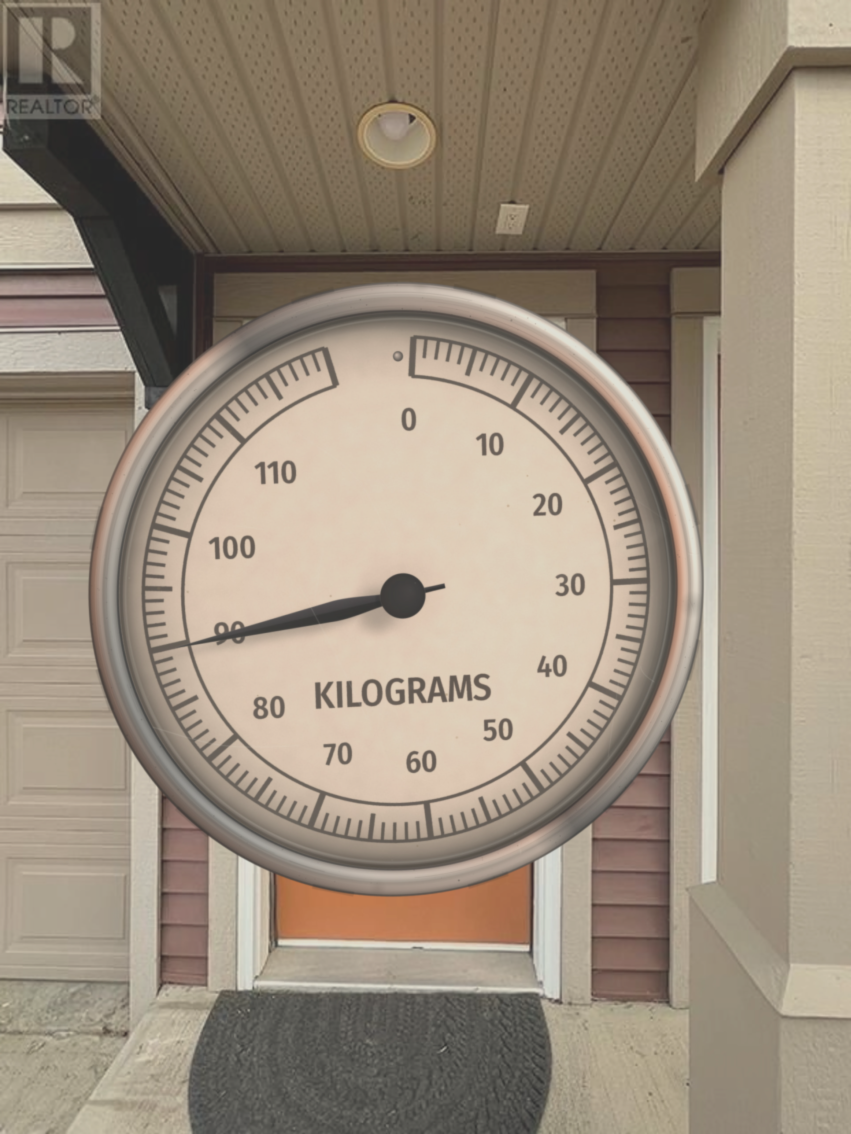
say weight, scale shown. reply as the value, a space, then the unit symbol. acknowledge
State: 90 kg
